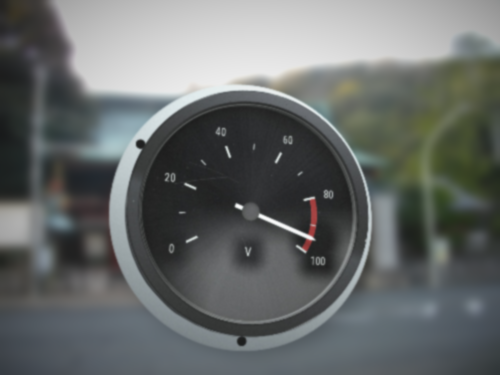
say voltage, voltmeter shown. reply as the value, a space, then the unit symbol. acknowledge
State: 95 V
